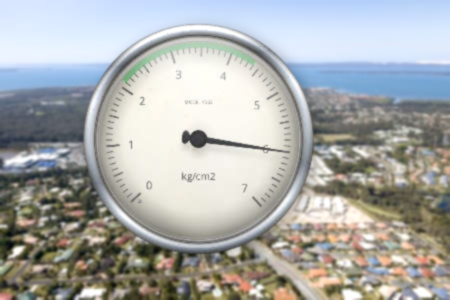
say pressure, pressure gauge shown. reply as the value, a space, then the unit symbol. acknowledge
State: 6 kg/cm²
